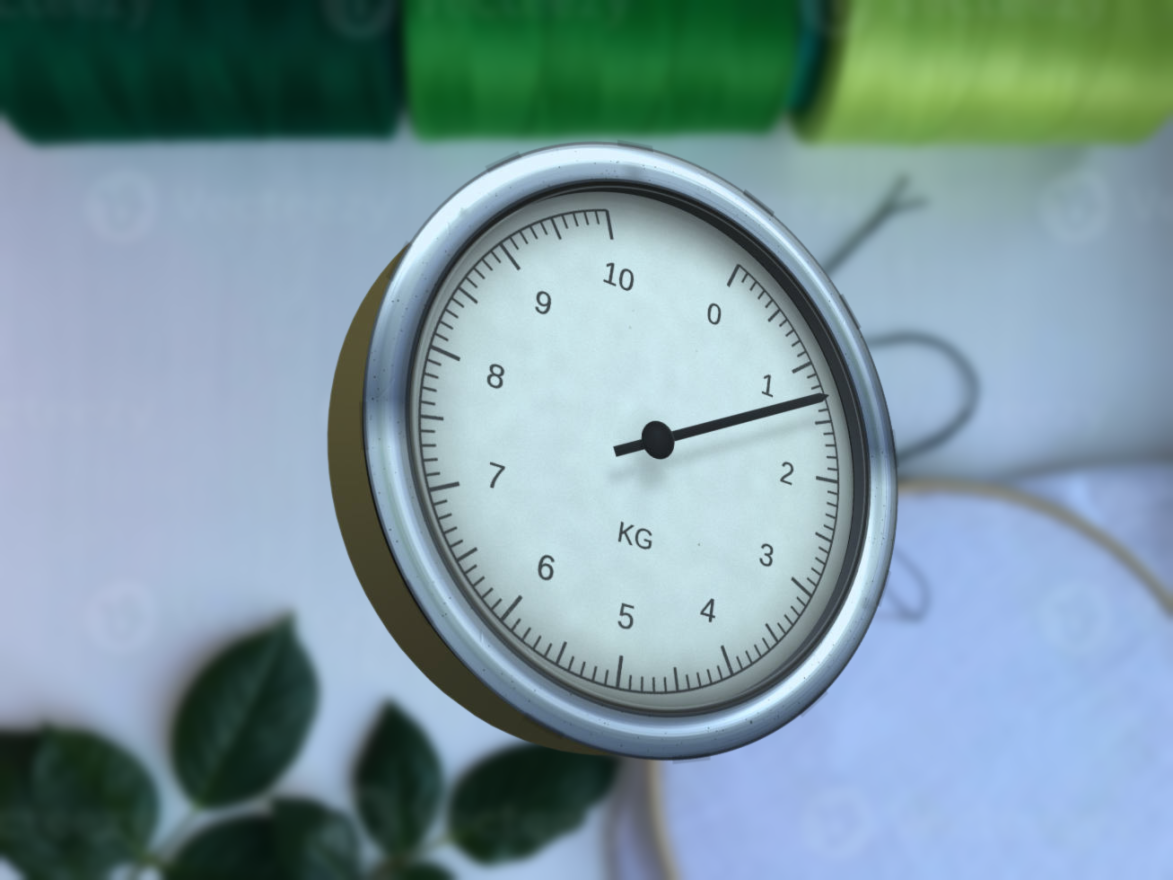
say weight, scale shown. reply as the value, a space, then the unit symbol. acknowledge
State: 1.3 kg
